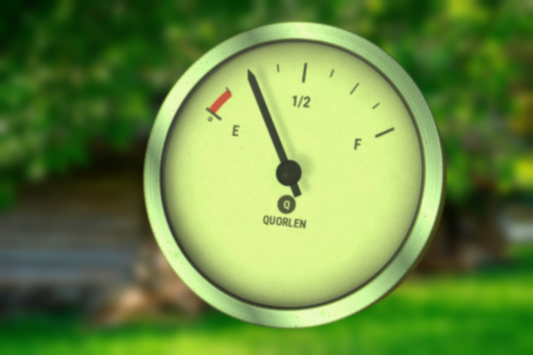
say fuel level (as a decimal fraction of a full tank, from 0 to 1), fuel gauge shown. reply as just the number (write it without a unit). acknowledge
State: 0.25
